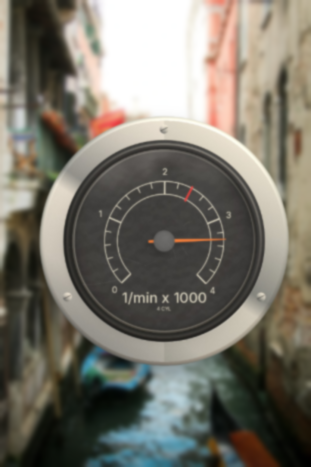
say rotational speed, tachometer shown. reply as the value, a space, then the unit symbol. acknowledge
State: 3300 rpm
